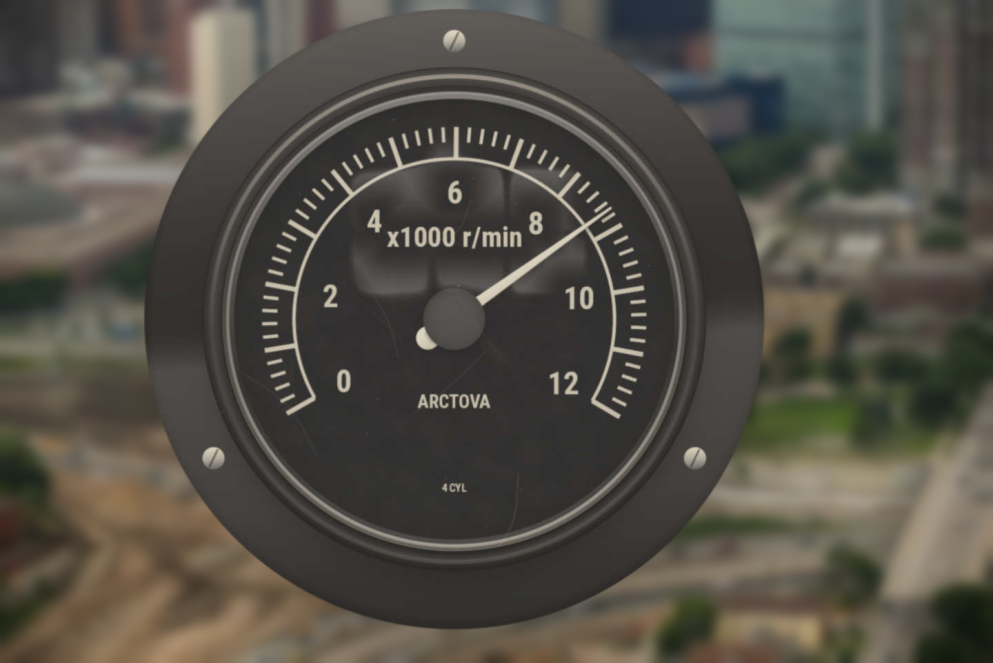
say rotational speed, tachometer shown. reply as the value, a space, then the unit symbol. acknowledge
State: 8700 rpm
